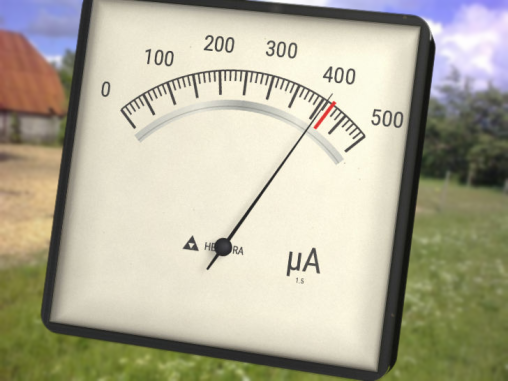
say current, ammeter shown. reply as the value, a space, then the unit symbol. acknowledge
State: 410 µA
